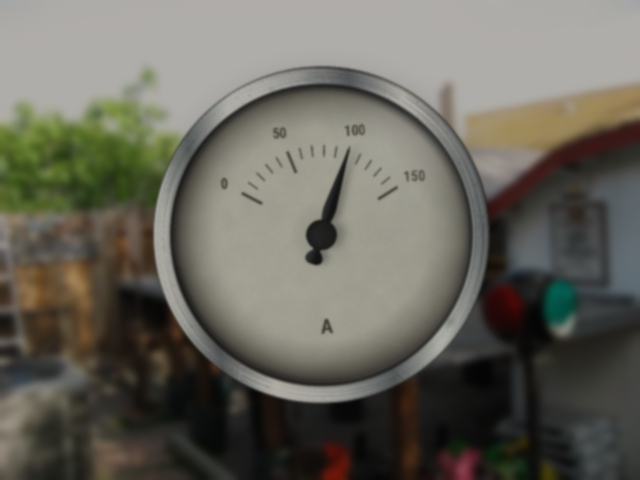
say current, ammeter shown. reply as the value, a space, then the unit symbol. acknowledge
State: 100 A
